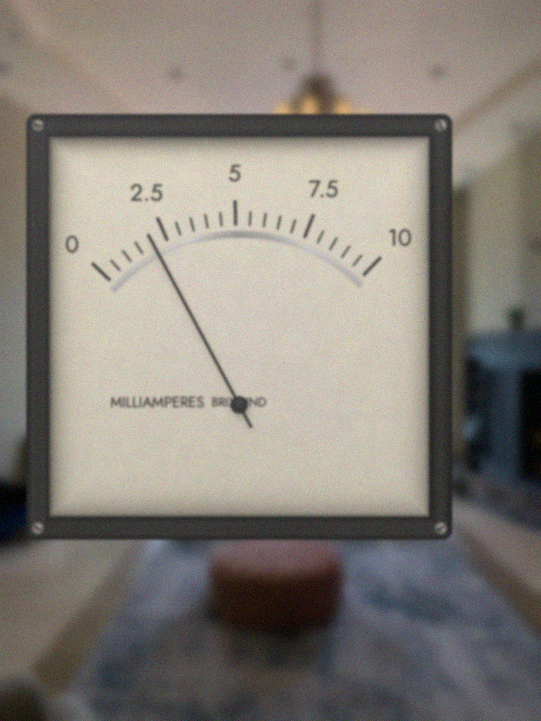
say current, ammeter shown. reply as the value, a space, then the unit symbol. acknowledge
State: 2 mA
